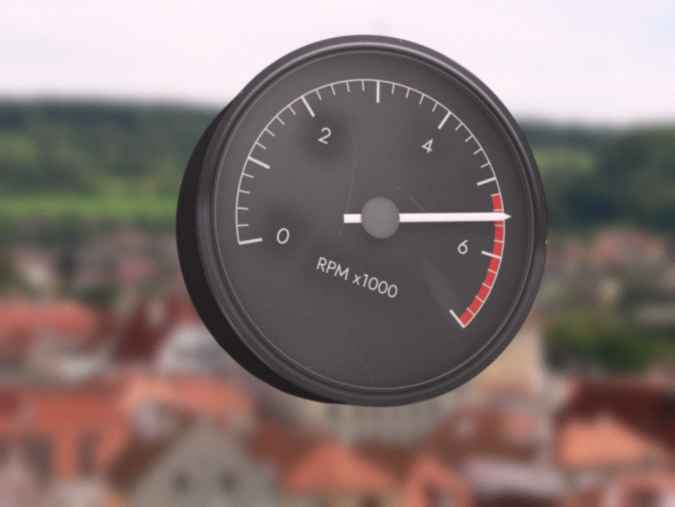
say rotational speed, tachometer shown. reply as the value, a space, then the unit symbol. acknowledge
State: 5500 rpm
